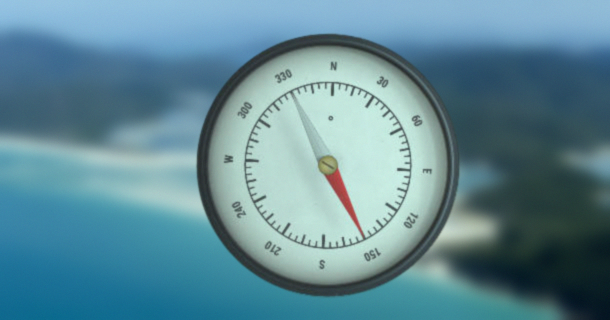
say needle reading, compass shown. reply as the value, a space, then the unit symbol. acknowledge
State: 150 °
